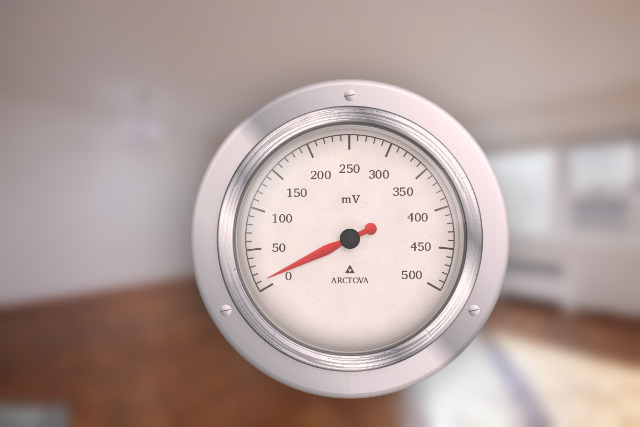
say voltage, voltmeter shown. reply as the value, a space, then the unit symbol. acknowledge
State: 10 mV
